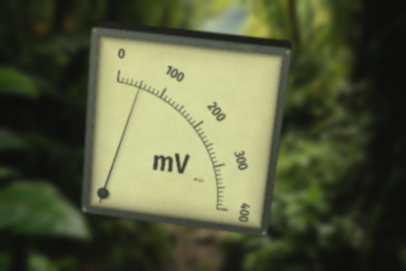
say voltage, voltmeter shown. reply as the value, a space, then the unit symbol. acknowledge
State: 50 mV
